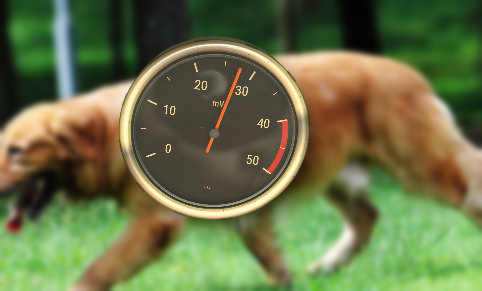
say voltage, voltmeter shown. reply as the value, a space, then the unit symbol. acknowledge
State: 27.5 mV
